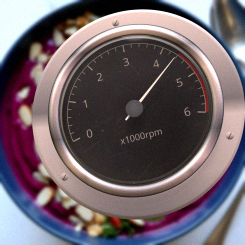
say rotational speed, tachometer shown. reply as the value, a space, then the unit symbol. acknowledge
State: 4400 rpm
